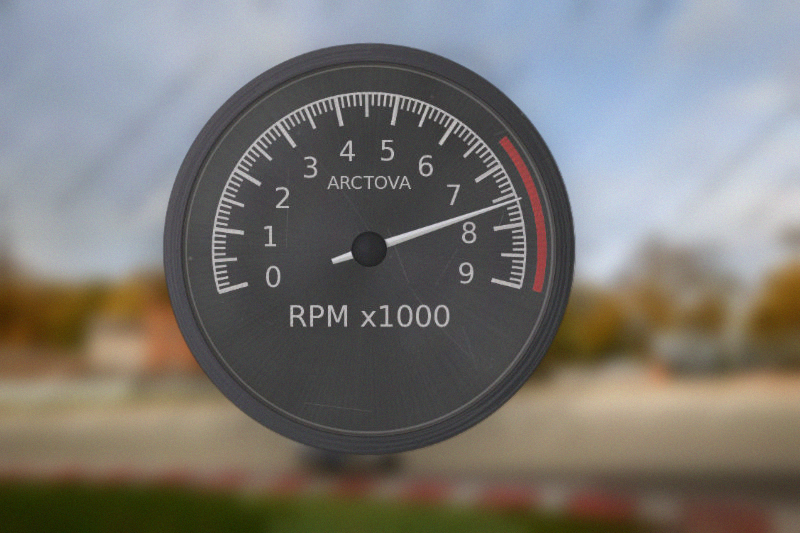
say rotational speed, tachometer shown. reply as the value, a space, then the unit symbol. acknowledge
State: 7600 rpm
